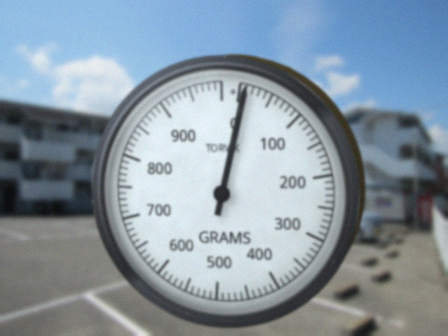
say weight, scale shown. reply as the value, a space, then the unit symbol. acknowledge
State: 10 g
